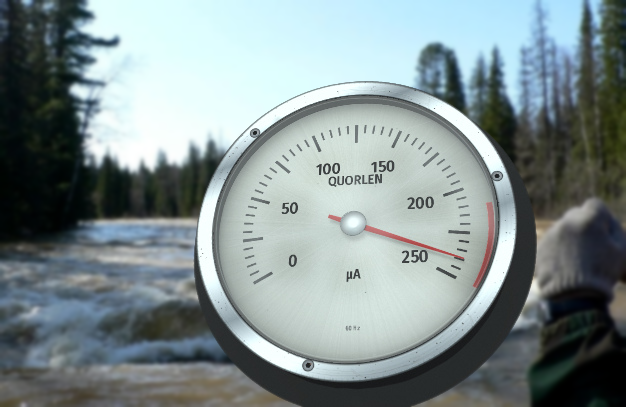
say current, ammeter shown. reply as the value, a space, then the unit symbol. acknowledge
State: 240 µA
